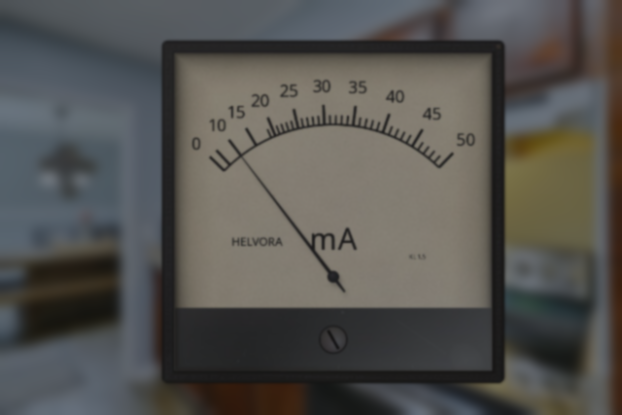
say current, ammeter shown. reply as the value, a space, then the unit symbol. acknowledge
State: 10 mA
